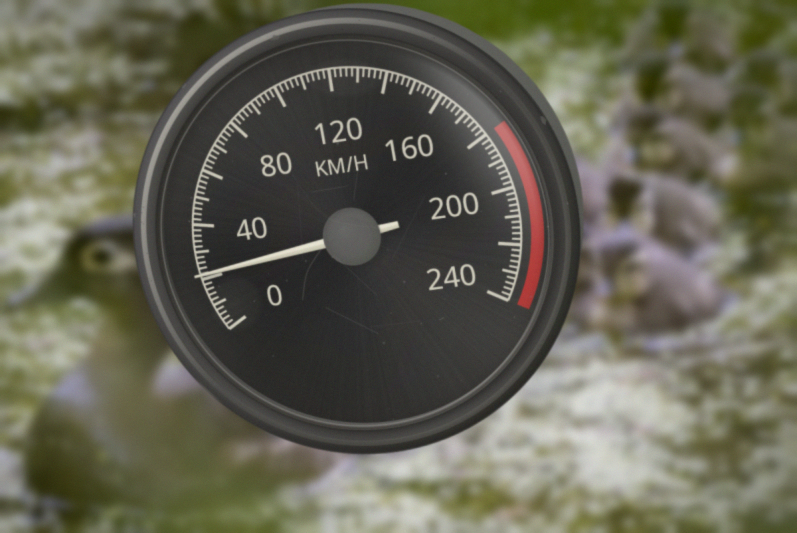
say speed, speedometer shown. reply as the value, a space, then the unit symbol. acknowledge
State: 22 km/h
